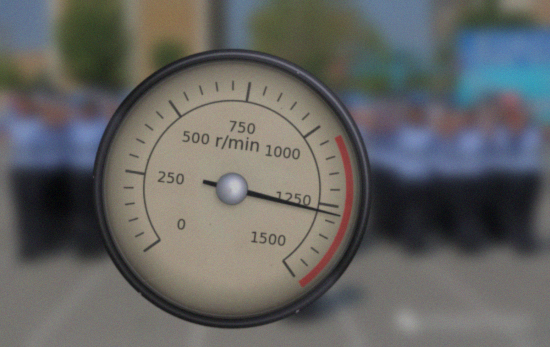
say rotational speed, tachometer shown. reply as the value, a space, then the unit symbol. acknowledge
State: 1275 rpm
